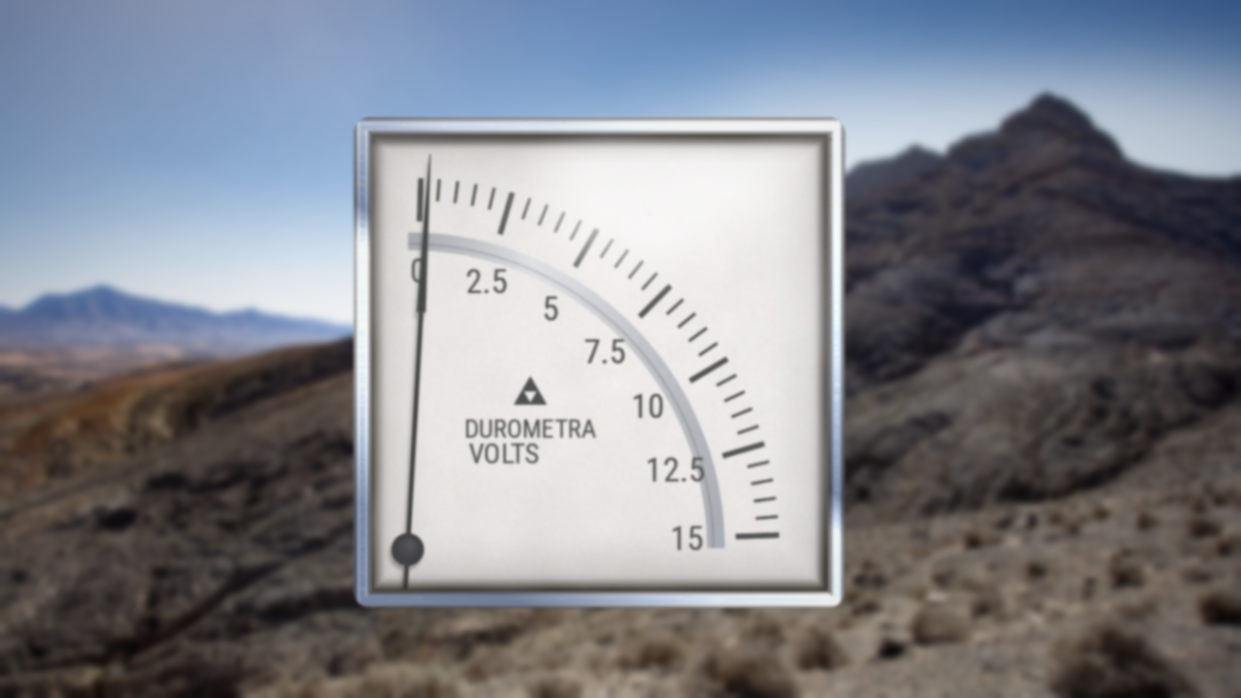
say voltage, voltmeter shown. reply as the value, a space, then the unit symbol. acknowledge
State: 0.25 V
